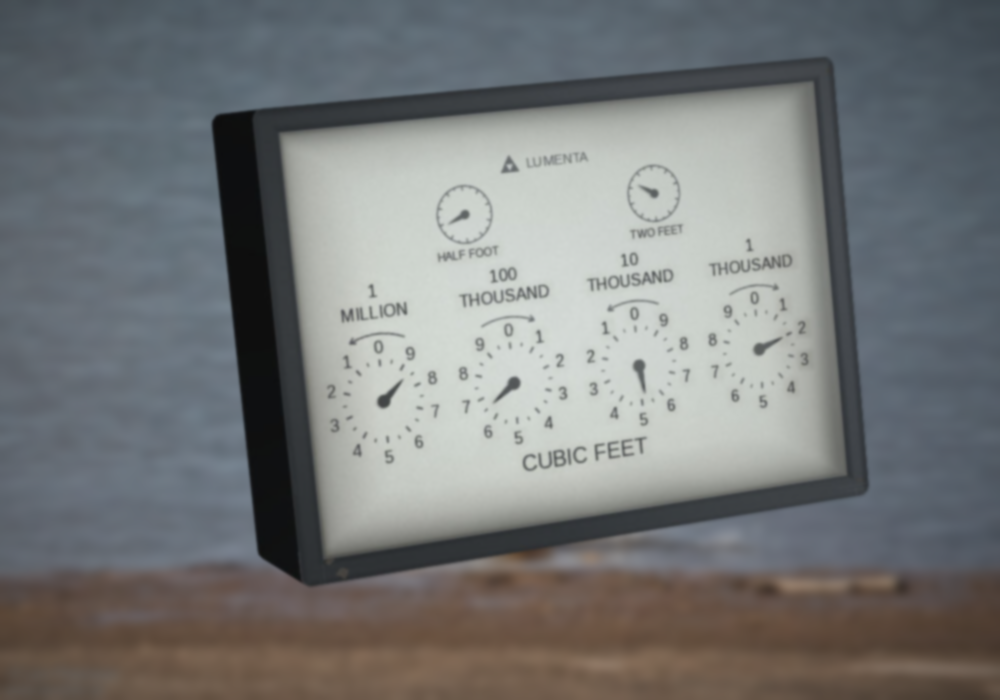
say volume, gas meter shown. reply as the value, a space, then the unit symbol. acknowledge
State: 865200 ft³
